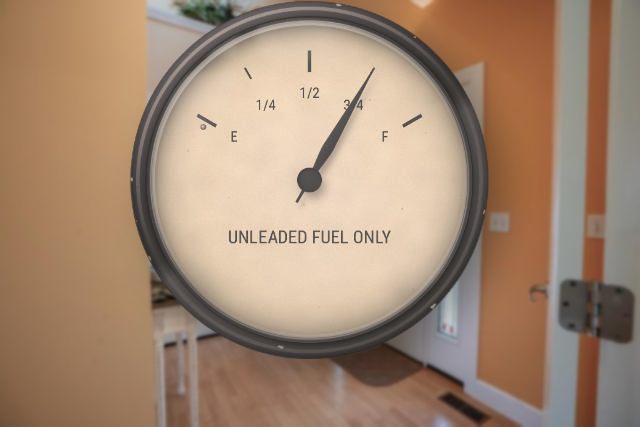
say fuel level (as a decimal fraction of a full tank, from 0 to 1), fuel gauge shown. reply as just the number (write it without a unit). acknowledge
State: 0.75
